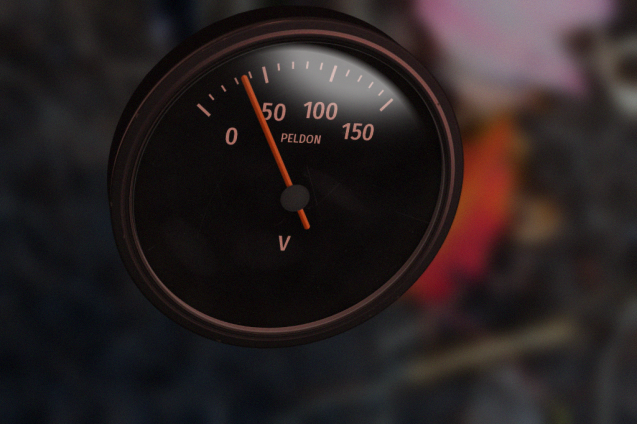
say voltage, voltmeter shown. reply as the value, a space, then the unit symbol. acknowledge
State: 35 V
